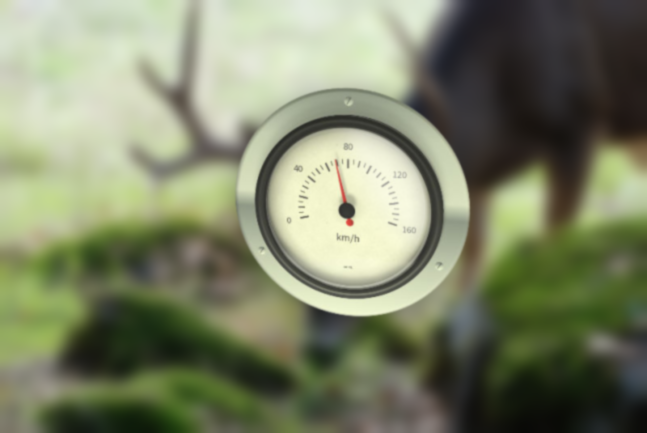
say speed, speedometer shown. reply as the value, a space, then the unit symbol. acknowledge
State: 70 km/h
